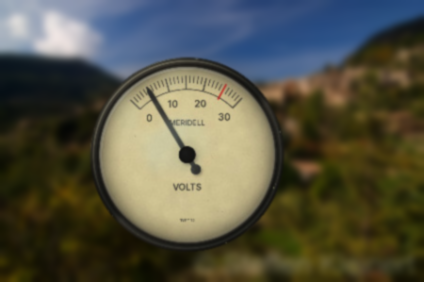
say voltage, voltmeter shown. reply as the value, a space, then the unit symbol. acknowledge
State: 5 V
